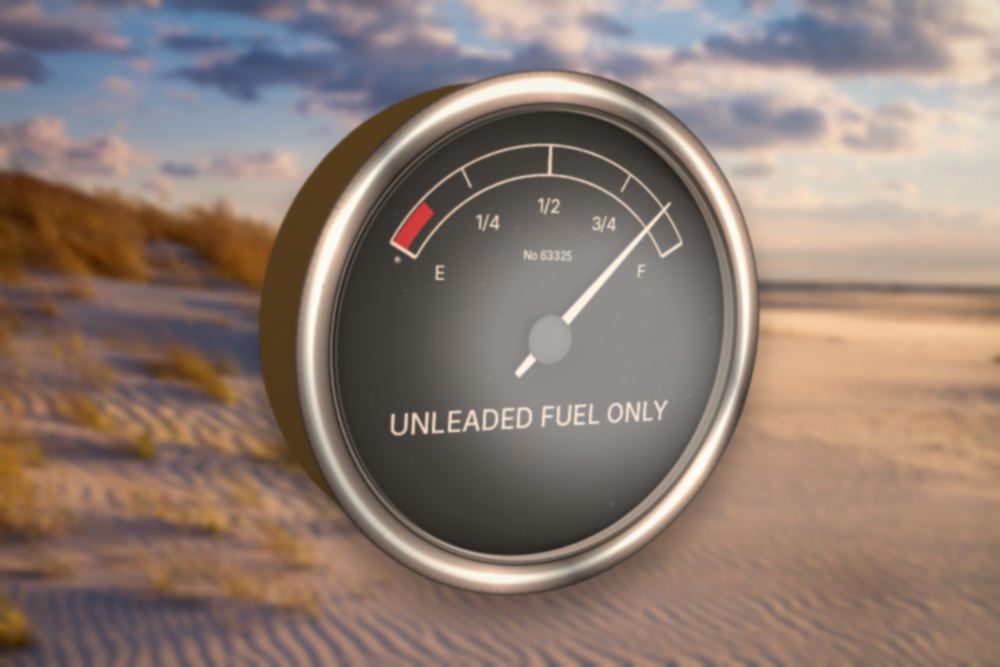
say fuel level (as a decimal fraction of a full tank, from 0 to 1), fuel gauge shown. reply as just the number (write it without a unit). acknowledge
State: 0.875
